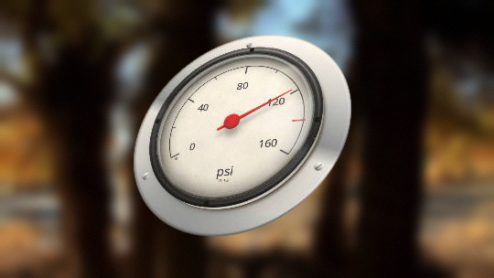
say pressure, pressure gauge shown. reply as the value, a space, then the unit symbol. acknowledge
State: 120 psi
